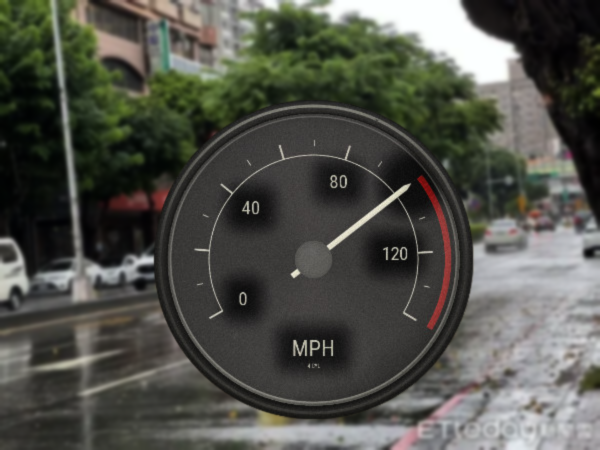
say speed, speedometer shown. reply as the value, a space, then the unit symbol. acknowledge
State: 100 mph
